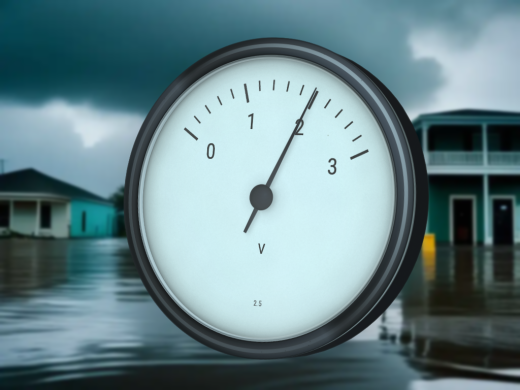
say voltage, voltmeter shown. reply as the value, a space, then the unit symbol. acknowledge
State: 2 V
